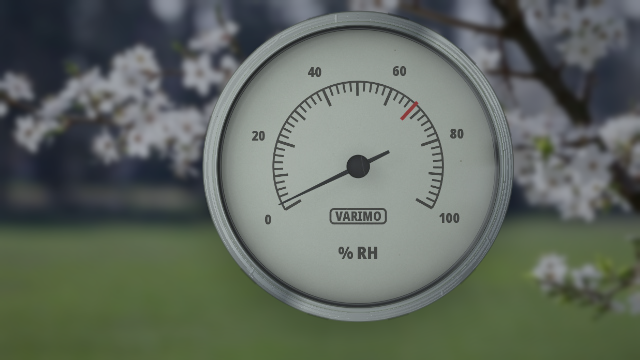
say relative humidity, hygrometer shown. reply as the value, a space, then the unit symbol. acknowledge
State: 2 %
